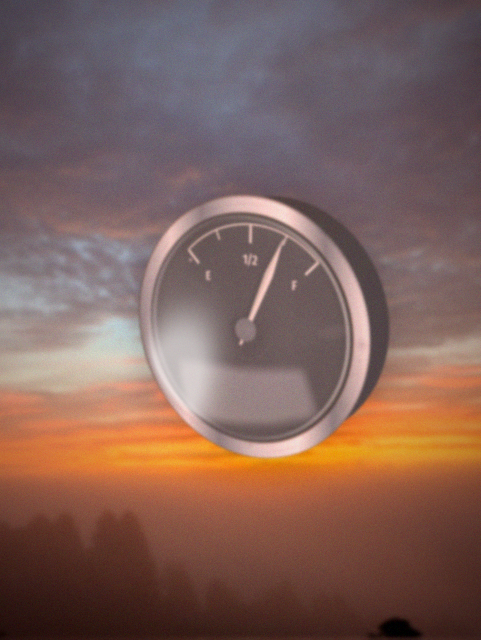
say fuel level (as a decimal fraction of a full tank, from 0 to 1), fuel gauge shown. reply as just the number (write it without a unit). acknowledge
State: 0.75
